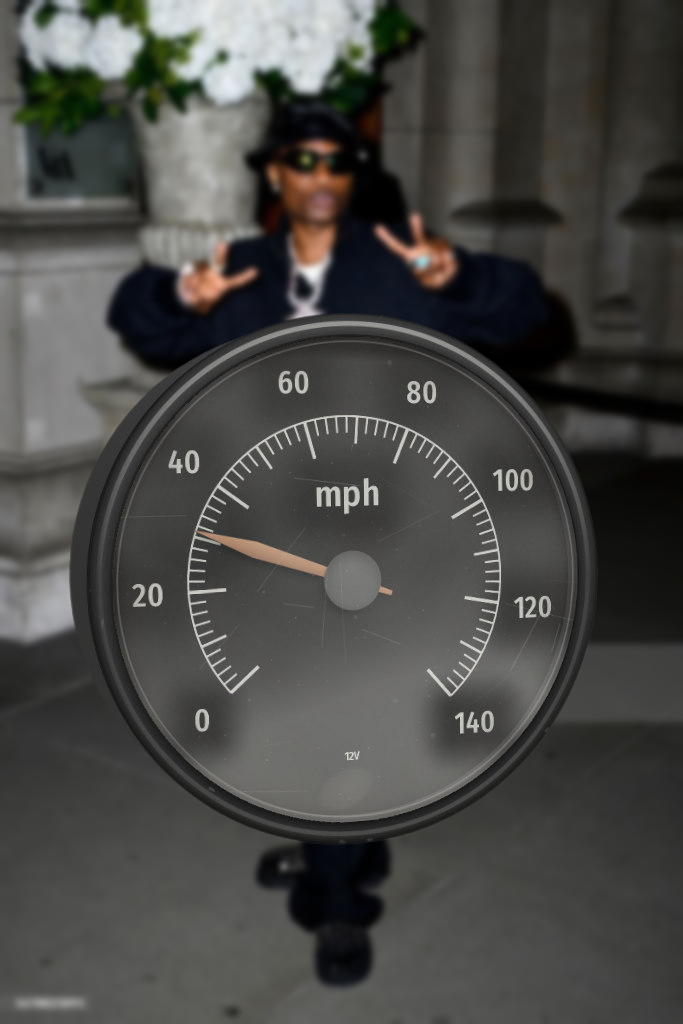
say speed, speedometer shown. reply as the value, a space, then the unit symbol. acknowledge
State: 31 mph
